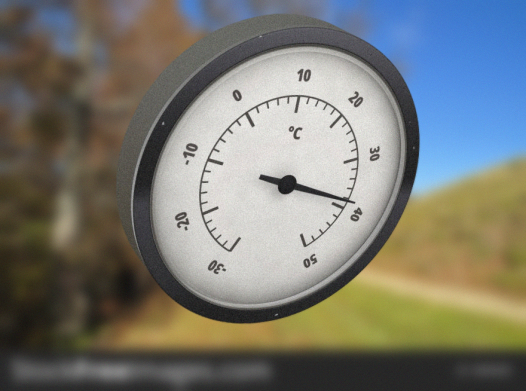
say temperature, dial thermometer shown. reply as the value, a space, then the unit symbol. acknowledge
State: 38 °C
